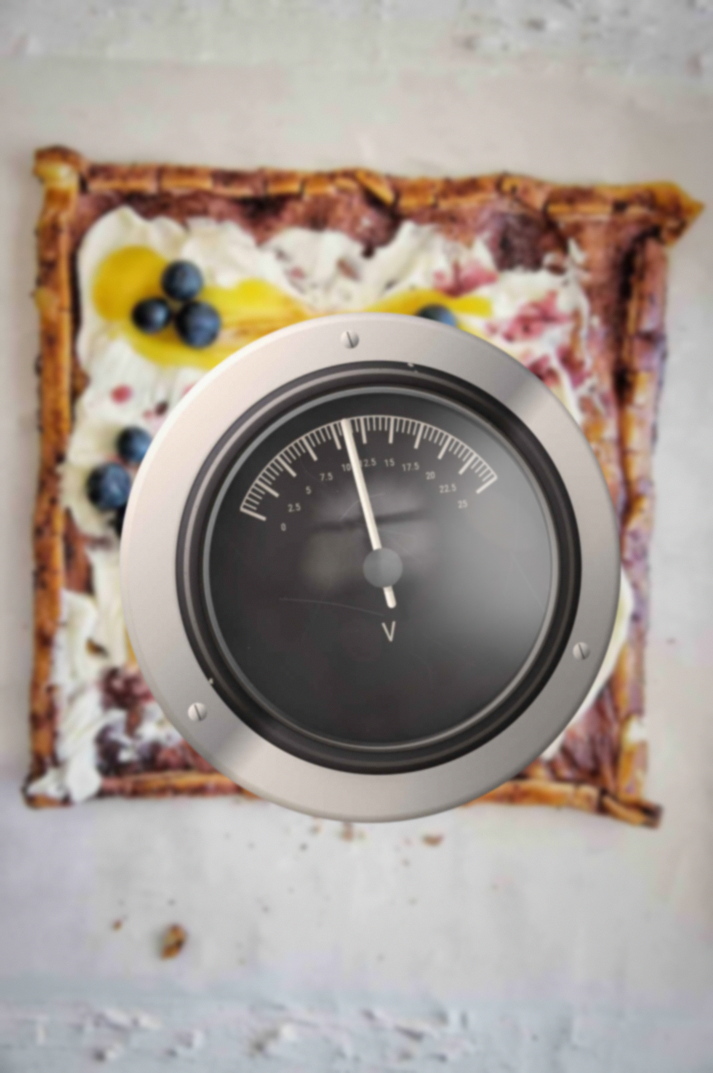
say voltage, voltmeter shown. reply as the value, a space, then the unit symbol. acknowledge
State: 11 V
